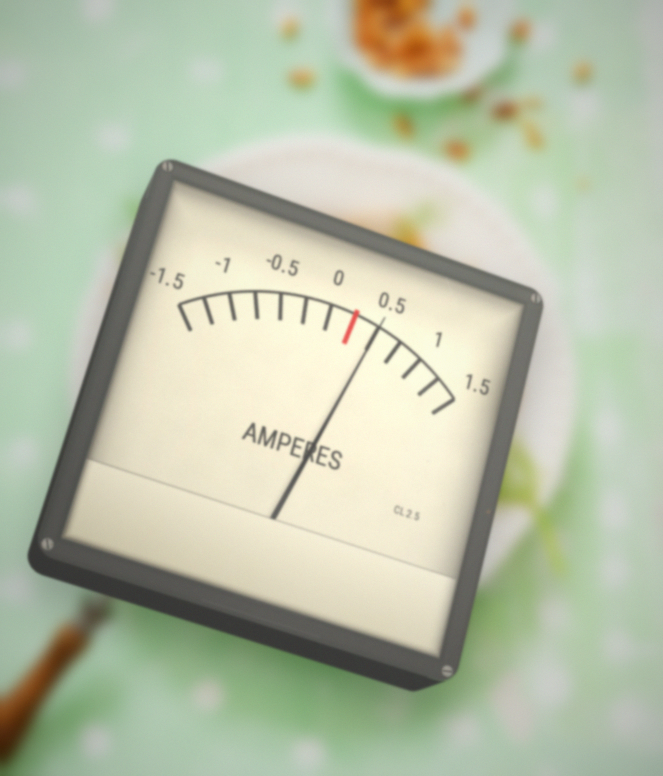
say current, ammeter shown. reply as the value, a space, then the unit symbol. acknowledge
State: 0.5 A
